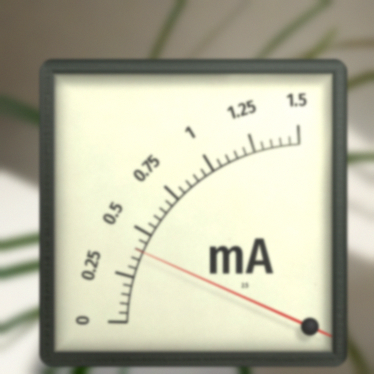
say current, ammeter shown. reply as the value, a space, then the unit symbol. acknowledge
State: 0.4 mA
